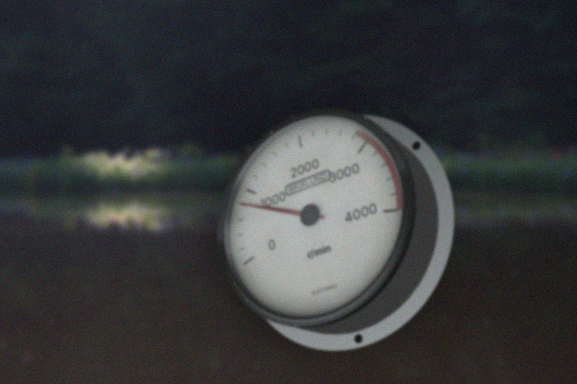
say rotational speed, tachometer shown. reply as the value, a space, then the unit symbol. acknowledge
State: 800 rpm
